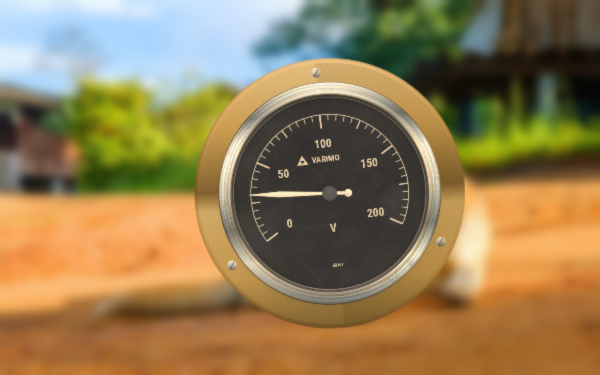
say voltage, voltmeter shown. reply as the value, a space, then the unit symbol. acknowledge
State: 30 V
